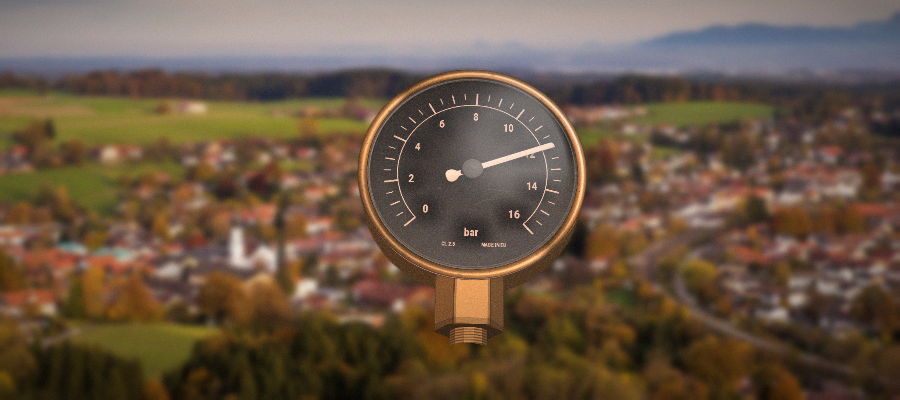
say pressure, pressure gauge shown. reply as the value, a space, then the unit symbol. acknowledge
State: 12 bar
